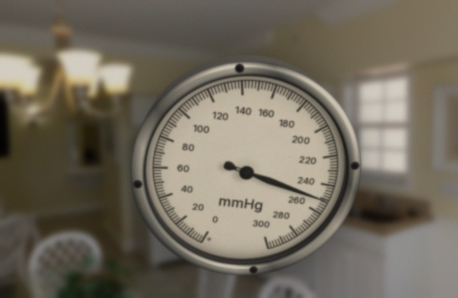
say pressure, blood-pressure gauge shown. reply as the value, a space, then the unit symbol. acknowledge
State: 250 mmHg
